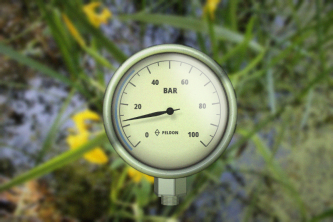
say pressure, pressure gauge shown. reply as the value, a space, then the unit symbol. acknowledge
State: 12.5 bar
